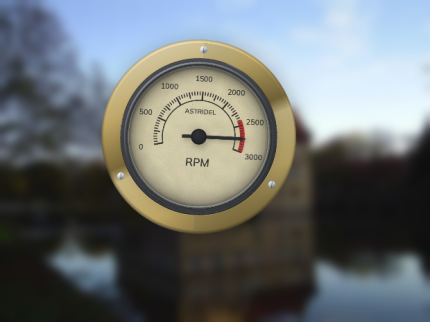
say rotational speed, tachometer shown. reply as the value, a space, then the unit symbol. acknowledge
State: 2750 rpm
